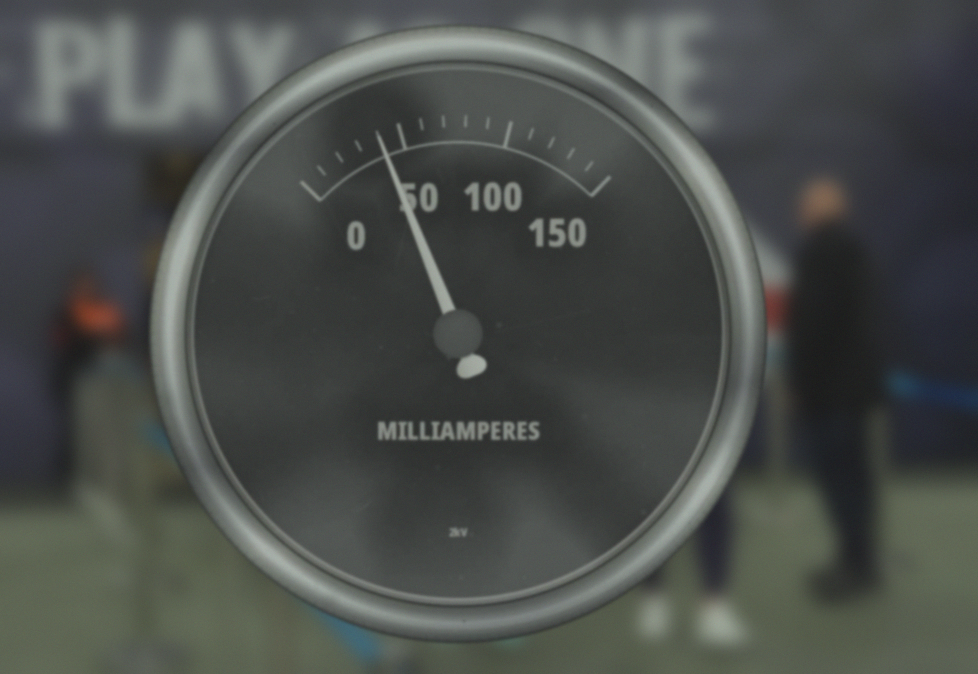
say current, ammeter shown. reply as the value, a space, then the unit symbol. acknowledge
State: 40 mA
